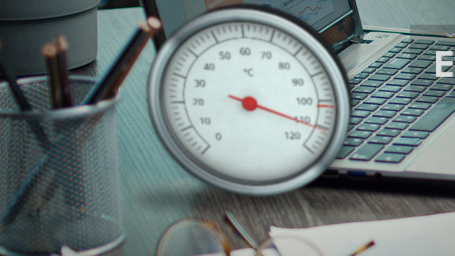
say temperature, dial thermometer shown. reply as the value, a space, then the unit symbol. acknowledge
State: 110 °C
